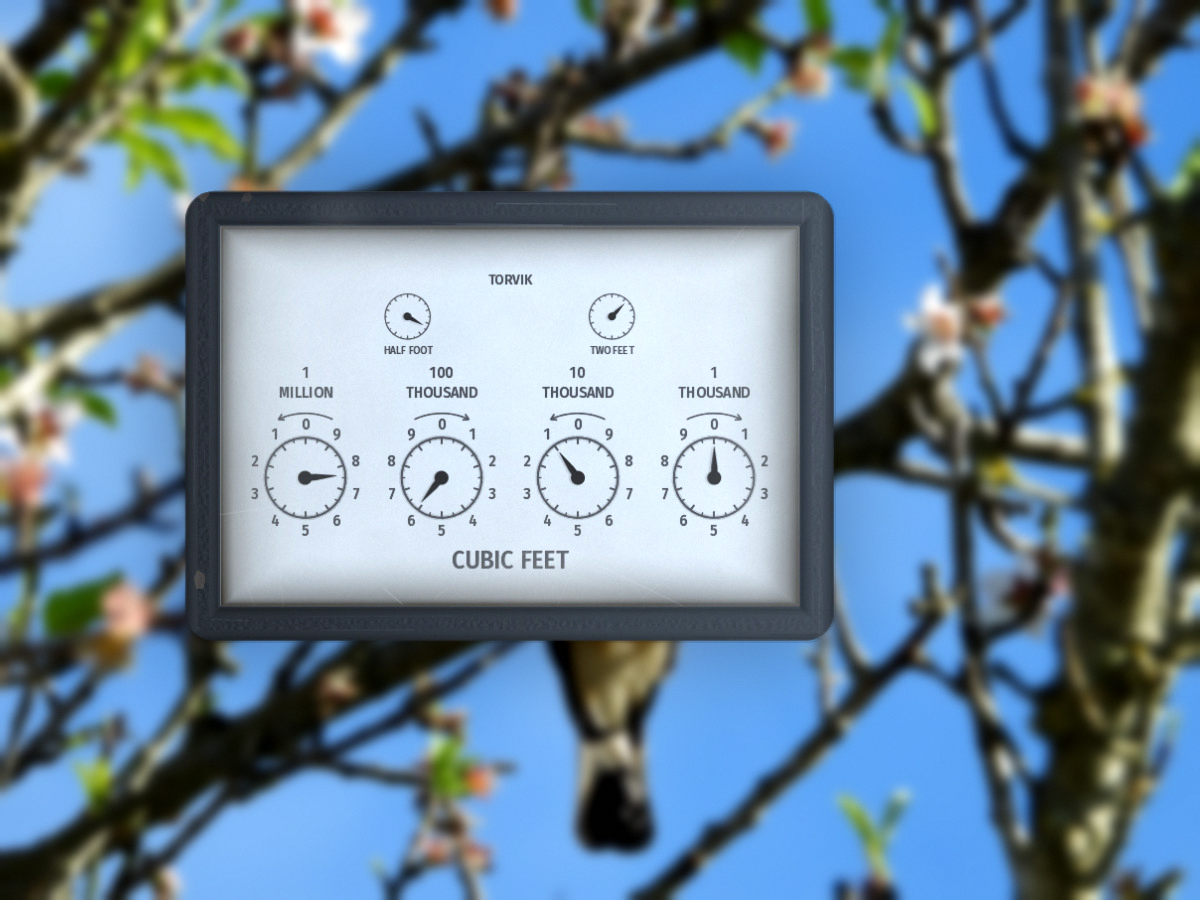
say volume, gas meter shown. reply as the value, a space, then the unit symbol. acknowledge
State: 761000 ft³
